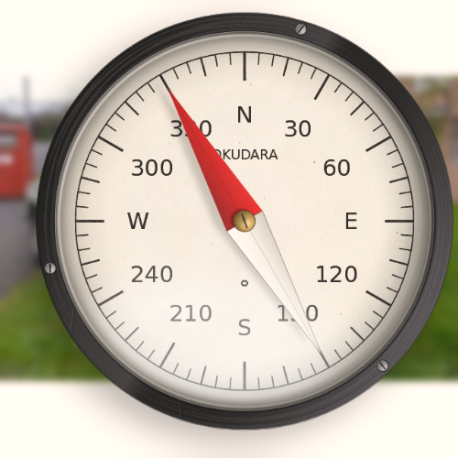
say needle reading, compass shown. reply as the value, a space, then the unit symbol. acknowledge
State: 330 °
